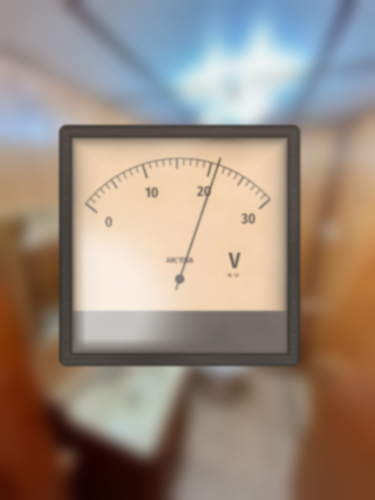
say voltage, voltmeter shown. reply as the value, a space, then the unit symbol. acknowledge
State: 21 V
